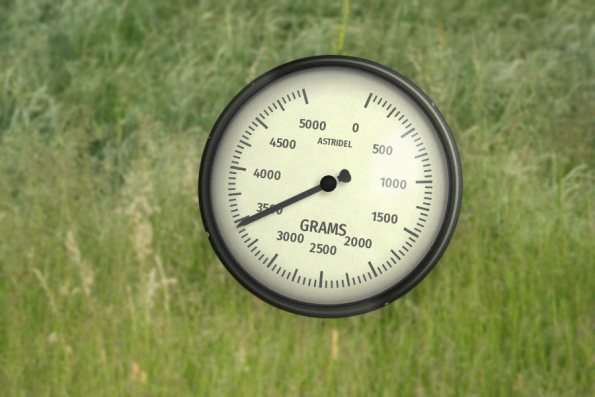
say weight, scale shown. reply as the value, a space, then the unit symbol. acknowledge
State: 3450 g
